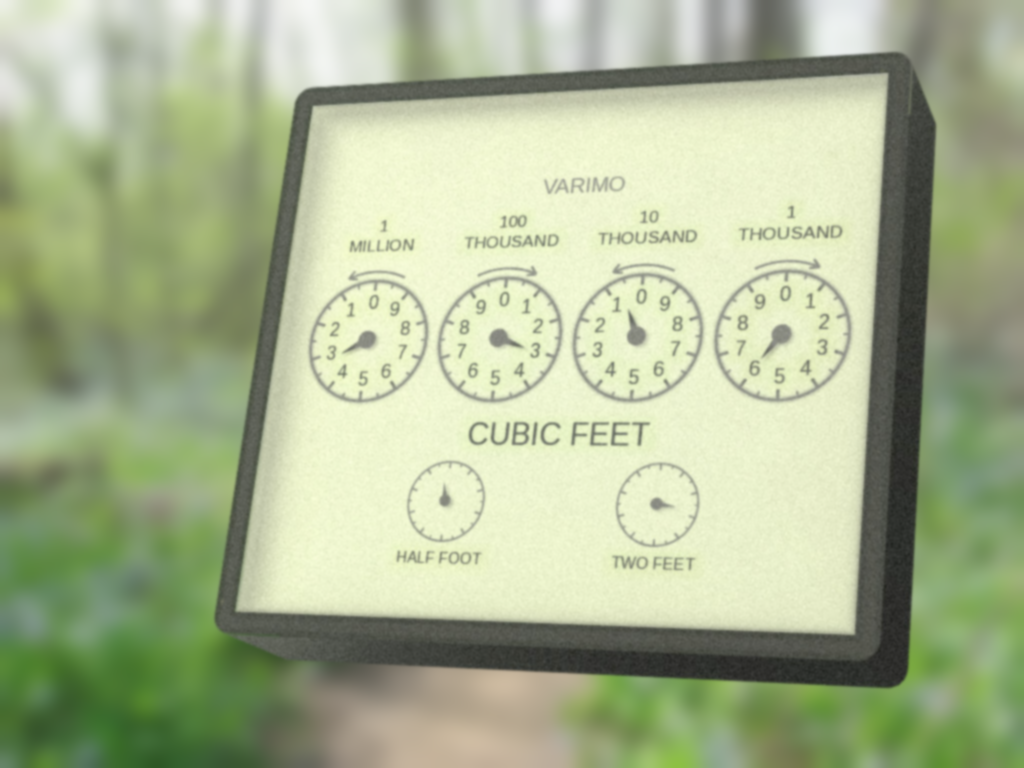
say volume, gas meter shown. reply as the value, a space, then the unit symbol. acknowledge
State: 330600 ft³
